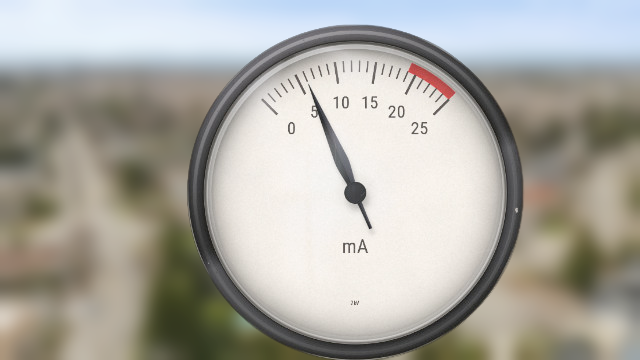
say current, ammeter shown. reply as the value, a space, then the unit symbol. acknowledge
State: 6 mA
